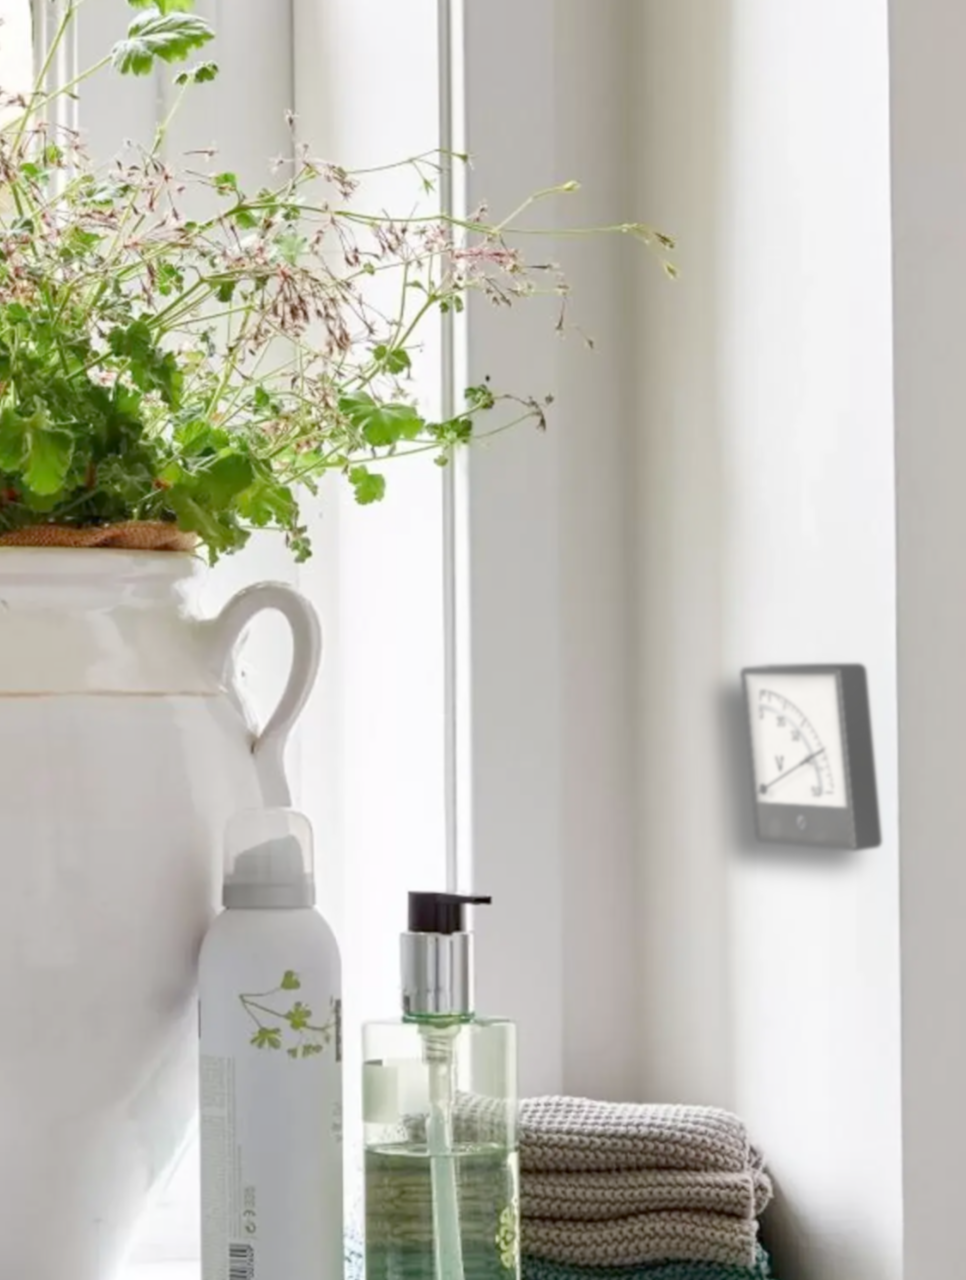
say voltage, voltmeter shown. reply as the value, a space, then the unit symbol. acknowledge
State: 40 V
